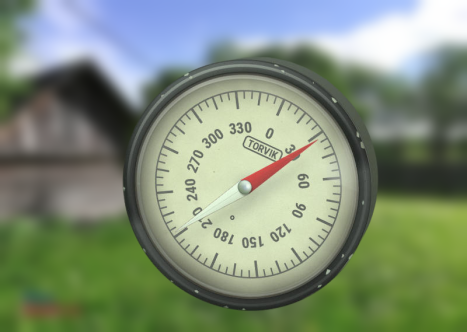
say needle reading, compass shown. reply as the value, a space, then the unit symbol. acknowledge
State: 32.5 °
